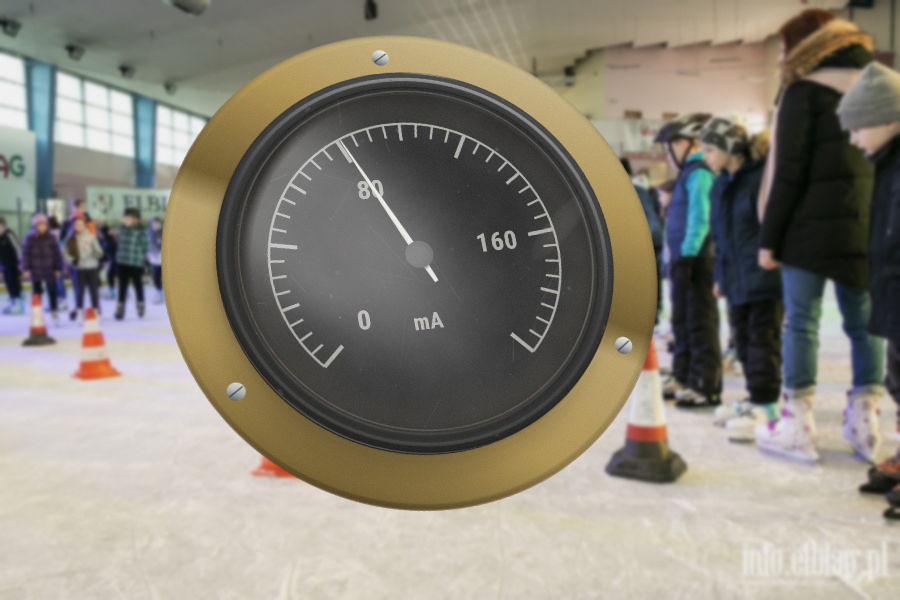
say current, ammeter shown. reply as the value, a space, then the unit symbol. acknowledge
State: 80 mA
